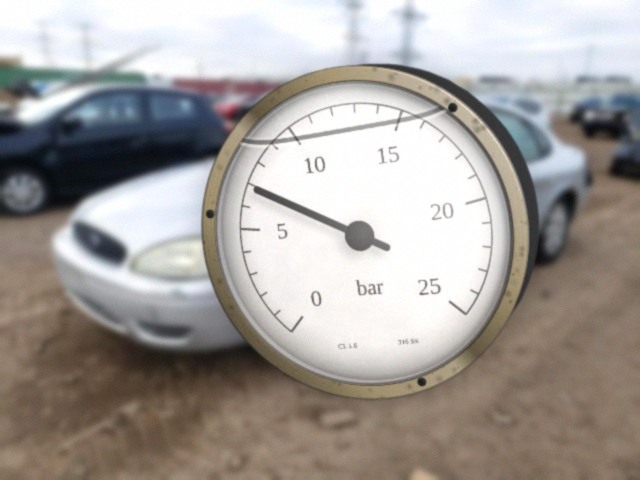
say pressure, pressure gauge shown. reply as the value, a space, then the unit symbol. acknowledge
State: 7 bar
